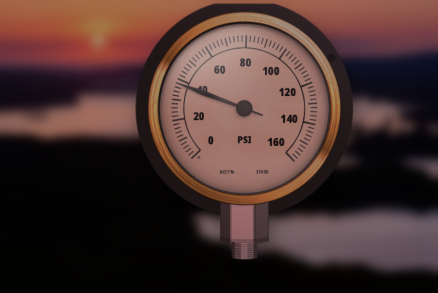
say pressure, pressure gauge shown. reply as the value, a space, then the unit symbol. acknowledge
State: 38 psi
